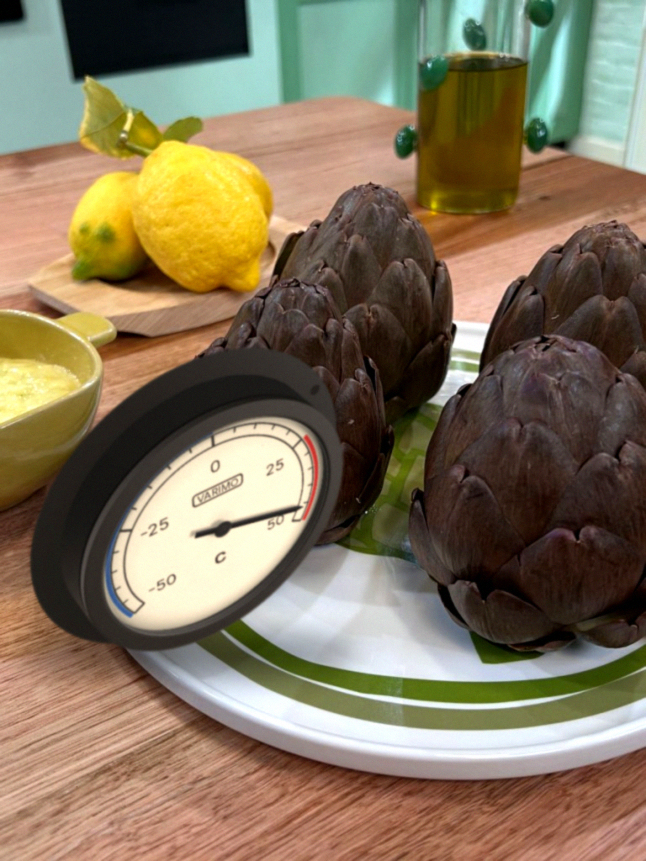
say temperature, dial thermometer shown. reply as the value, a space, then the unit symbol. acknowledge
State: 45 °C
